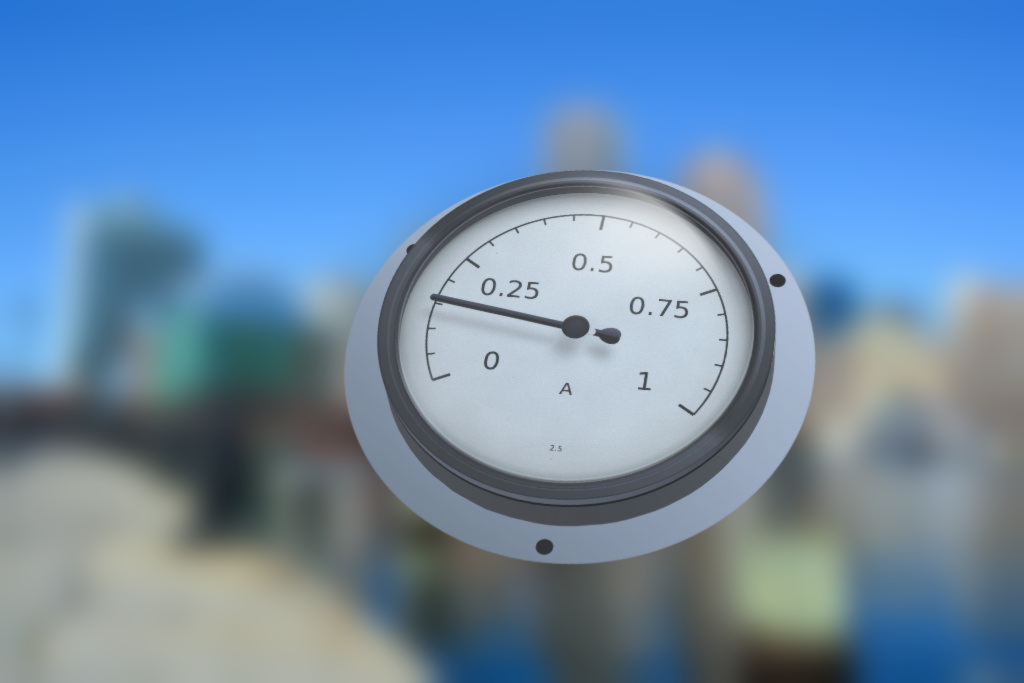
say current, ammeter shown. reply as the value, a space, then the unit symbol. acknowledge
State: 0.15 A
